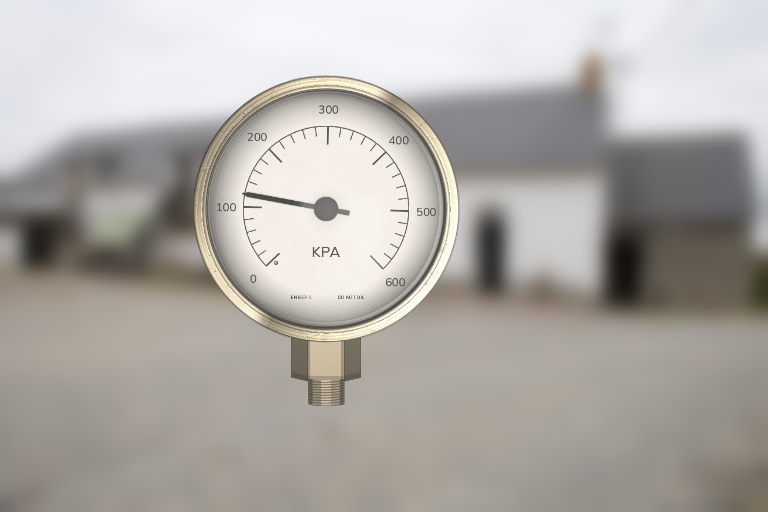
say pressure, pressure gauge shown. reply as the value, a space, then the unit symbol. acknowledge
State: 120 kPa
